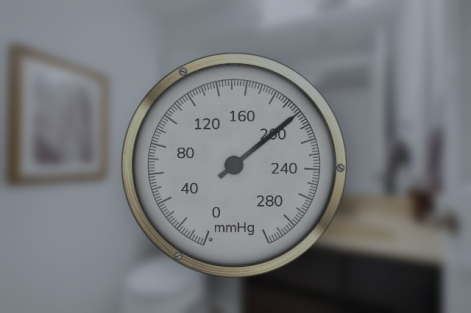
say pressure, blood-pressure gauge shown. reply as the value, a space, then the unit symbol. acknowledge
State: 200 mmHg
